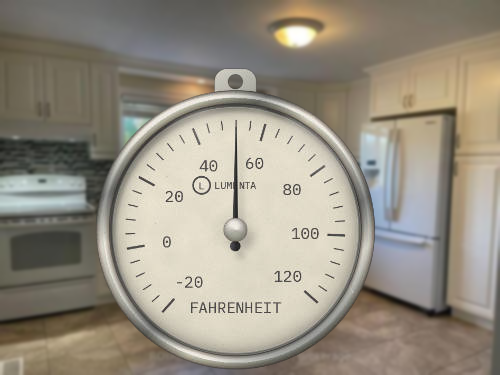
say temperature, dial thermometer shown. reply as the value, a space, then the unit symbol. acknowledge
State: 52 °F
